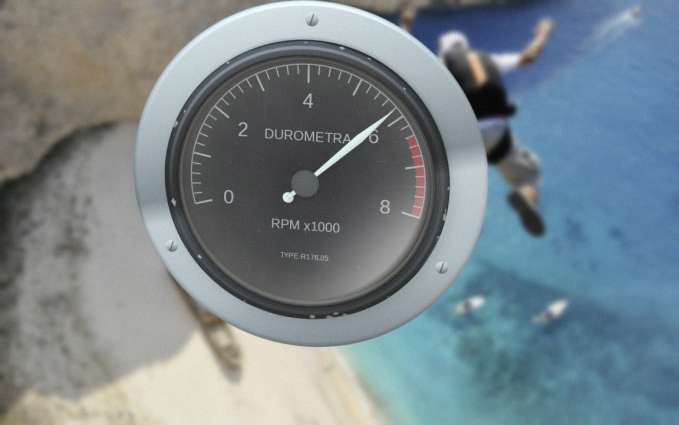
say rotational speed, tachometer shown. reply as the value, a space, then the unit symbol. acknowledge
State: 5800 rpm
